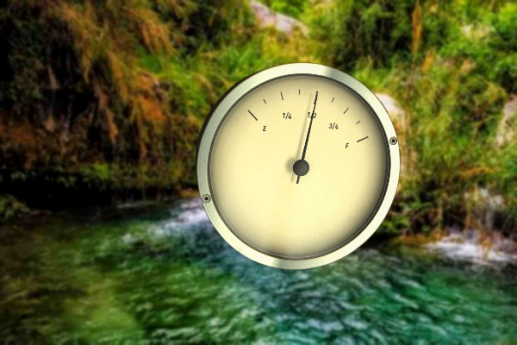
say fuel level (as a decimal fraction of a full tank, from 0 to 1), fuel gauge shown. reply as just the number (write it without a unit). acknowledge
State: 0.5
